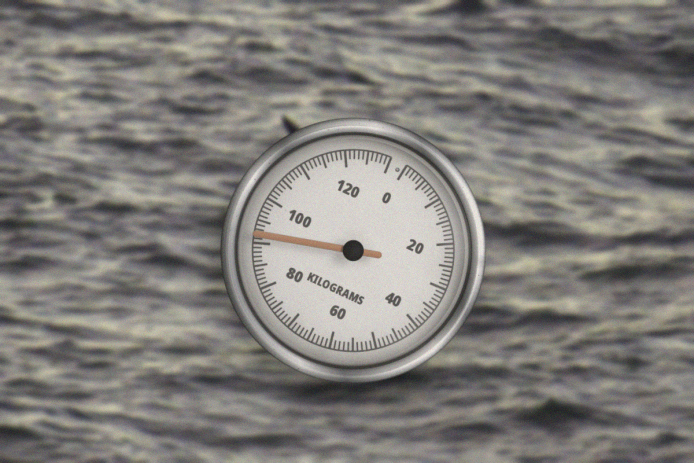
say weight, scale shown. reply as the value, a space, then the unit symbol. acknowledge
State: 92 kg
